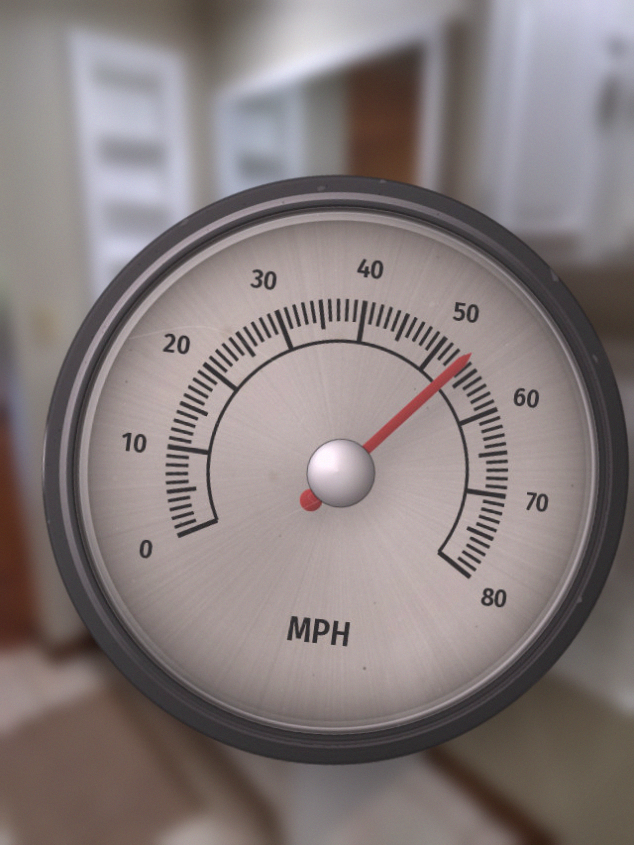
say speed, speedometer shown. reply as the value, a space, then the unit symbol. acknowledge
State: 53 mph
